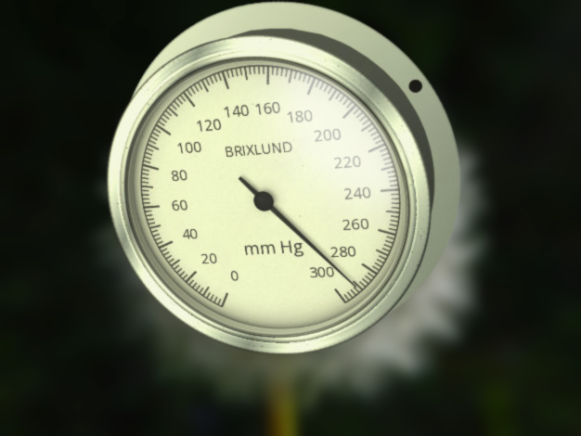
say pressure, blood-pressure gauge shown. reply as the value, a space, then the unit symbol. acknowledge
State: 290 mmHg
